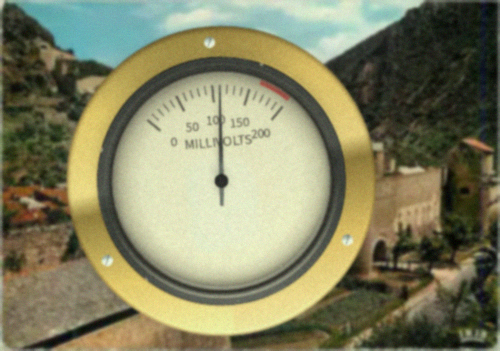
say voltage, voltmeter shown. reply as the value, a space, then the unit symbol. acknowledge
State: 110 mV
